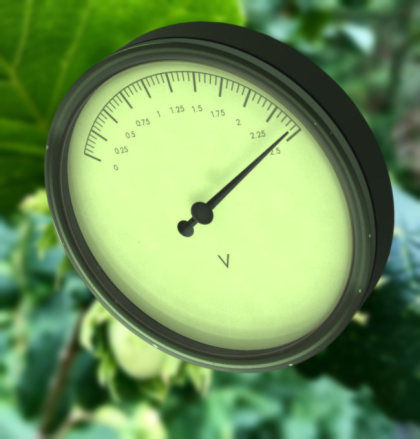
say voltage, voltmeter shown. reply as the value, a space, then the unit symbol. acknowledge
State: 2.45 V
